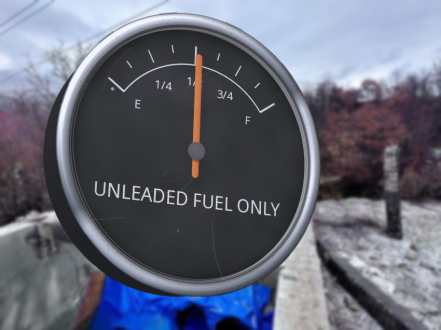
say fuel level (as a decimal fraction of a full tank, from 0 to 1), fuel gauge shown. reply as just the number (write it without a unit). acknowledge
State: 0.5
